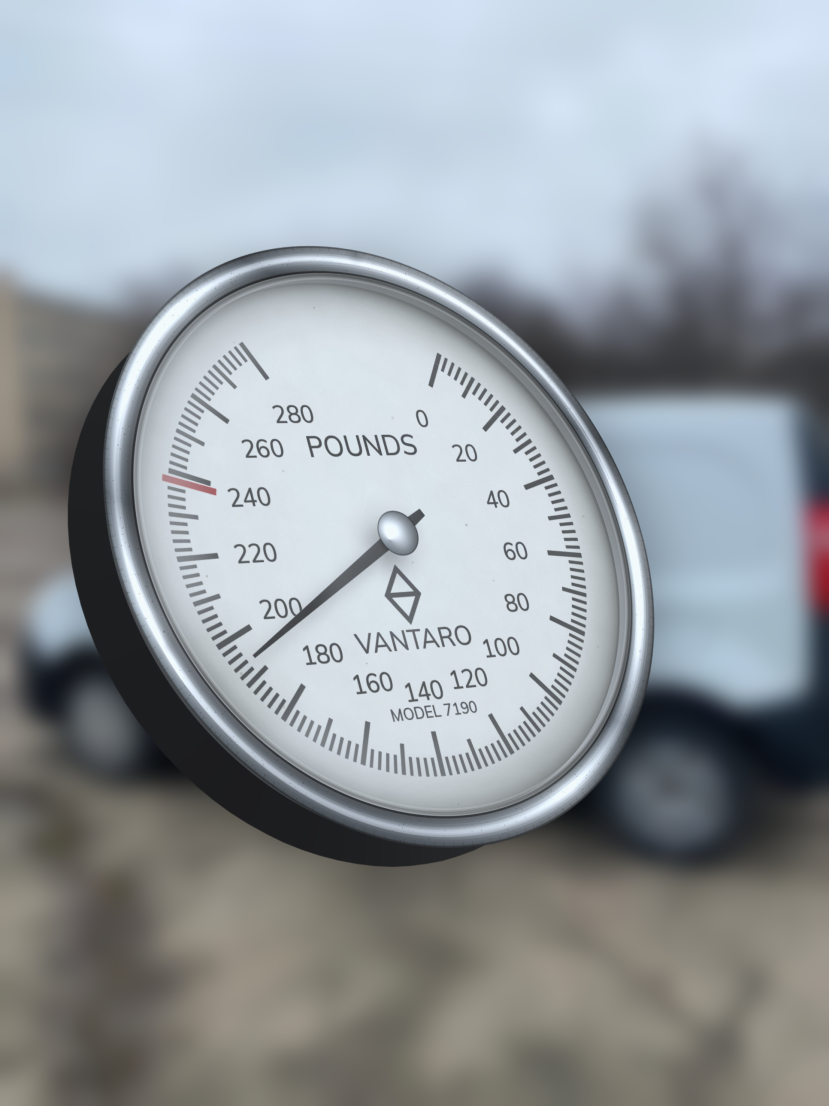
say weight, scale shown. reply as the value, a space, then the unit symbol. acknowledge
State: 194 lb
